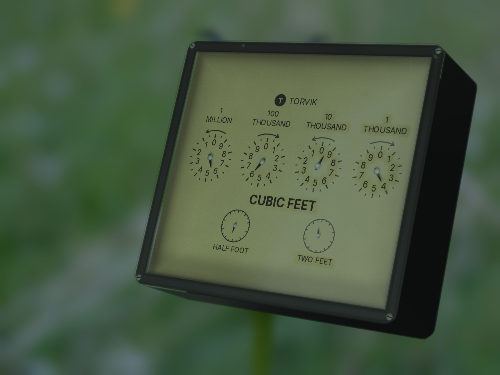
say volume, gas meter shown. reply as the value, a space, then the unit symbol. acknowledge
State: 559400 ft³
